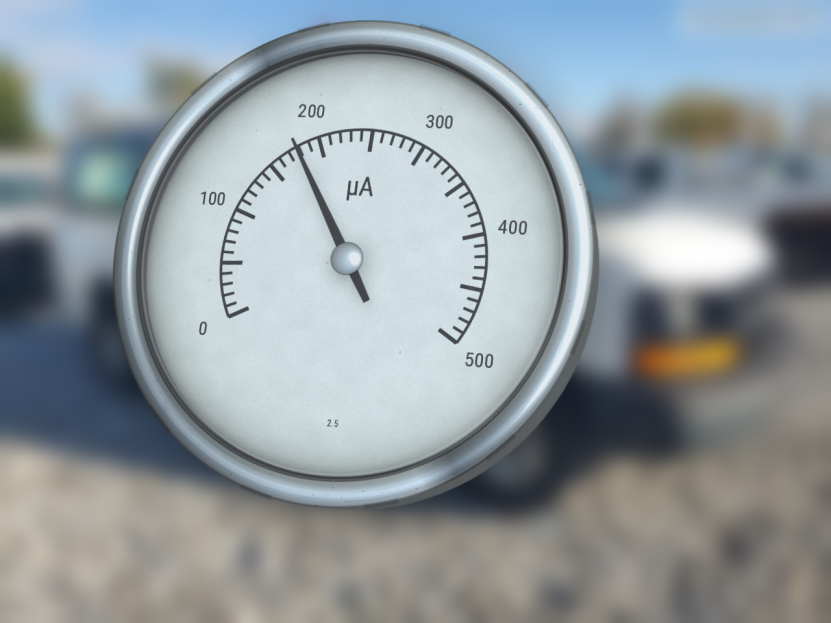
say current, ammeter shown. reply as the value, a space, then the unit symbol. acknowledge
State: 180 µA
